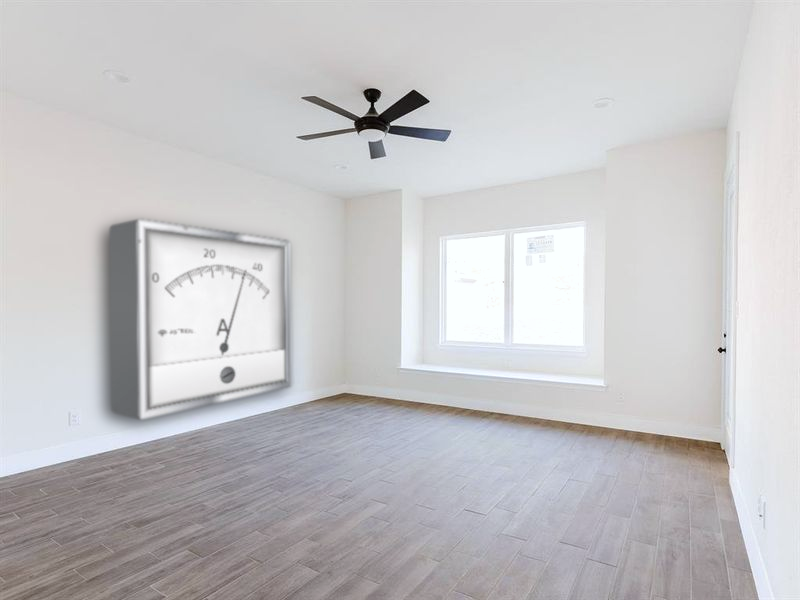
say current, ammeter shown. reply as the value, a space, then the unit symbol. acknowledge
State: 35 A
